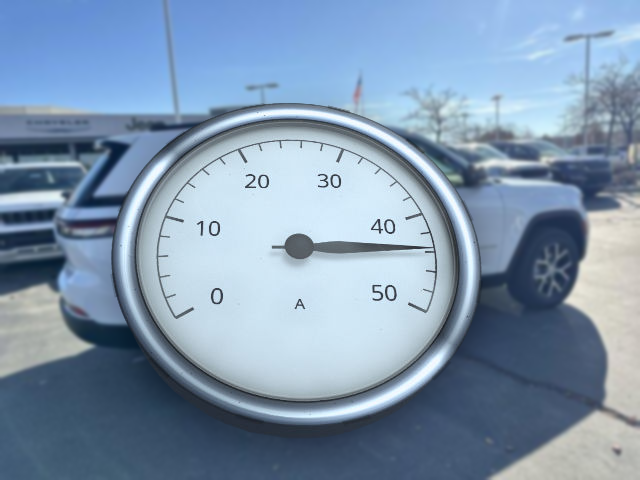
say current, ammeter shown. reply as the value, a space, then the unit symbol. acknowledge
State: 44 A
